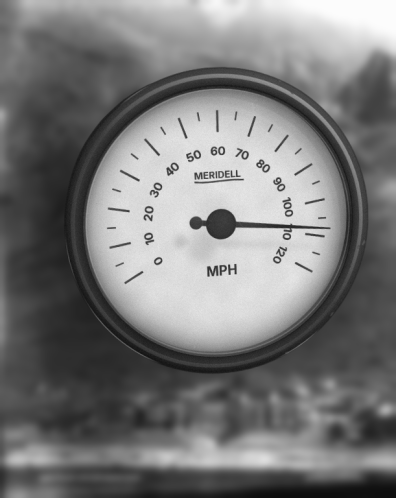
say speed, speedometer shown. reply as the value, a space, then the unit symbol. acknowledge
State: 107.5 mph
